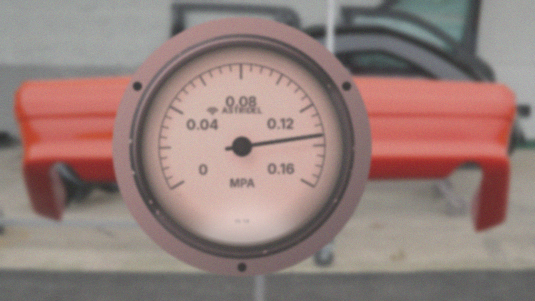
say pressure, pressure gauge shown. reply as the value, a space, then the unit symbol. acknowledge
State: 0.135 MPa
